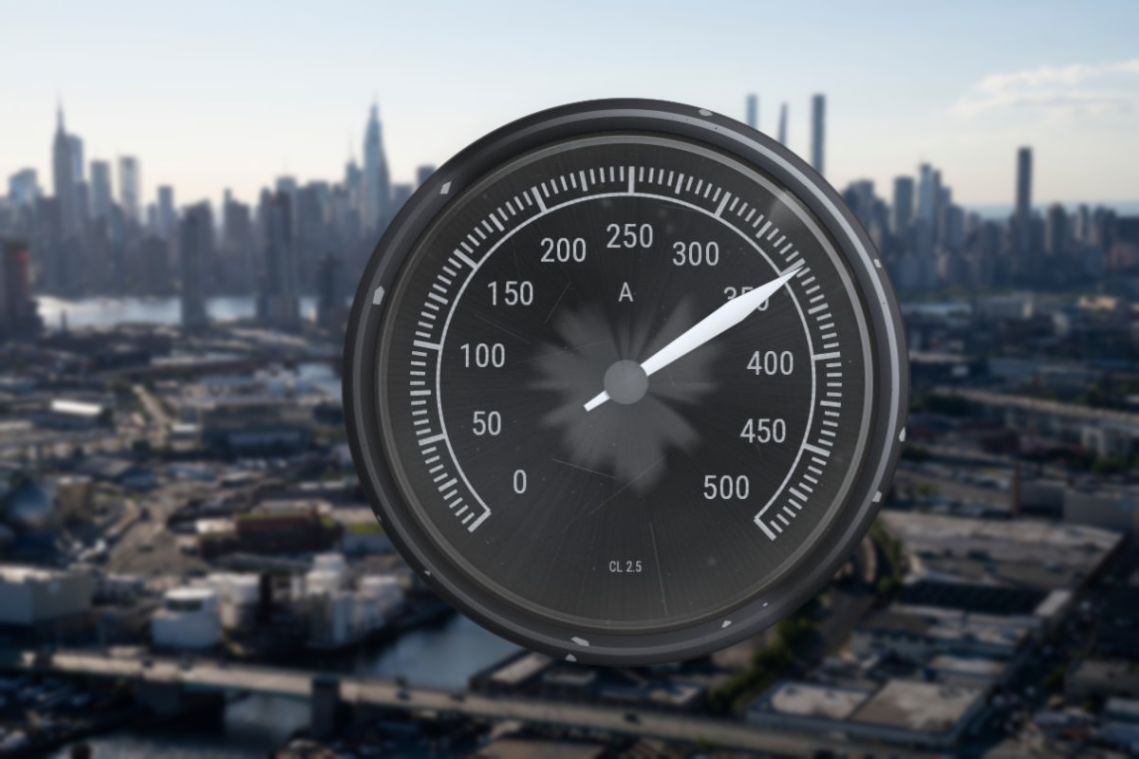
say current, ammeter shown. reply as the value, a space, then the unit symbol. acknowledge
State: 352.5 A
